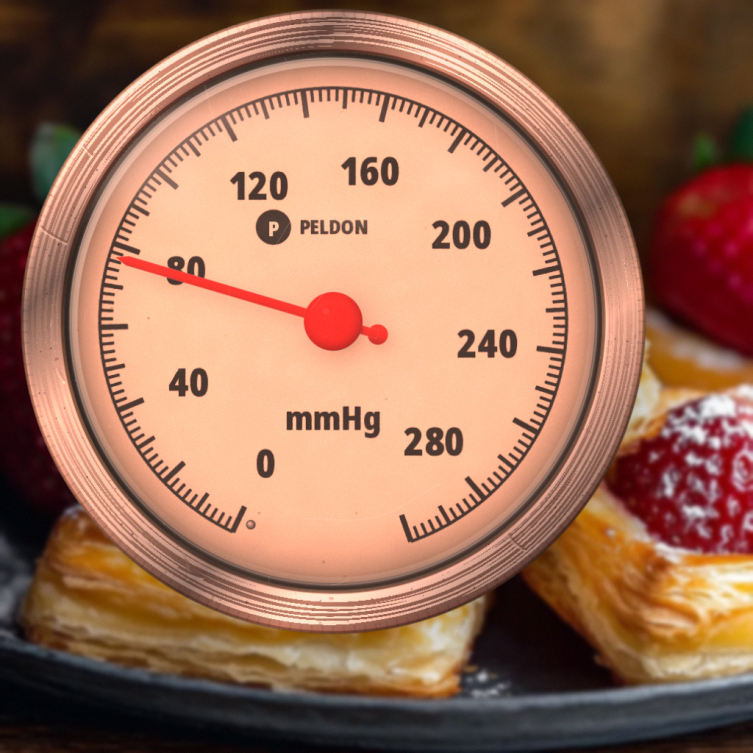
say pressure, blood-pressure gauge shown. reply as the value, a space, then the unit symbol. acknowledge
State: 77 mmHg
